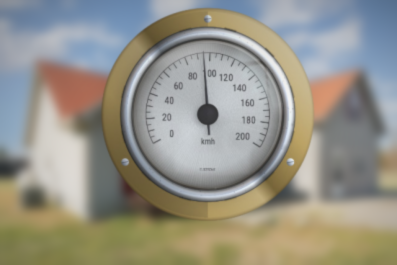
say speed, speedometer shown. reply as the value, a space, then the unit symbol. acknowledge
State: 95 km/h
